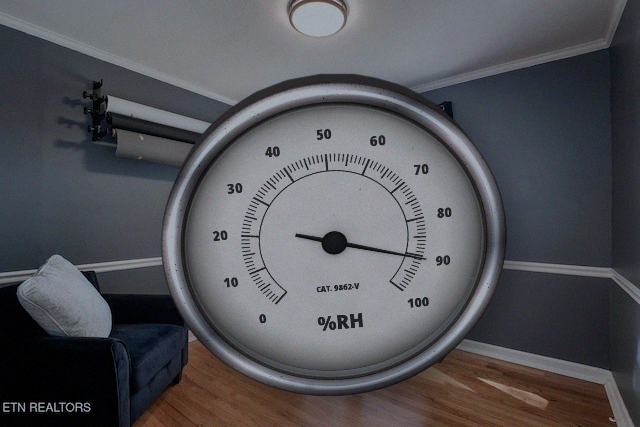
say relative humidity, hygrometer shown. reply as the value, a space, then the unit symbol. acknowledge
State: 90 %
